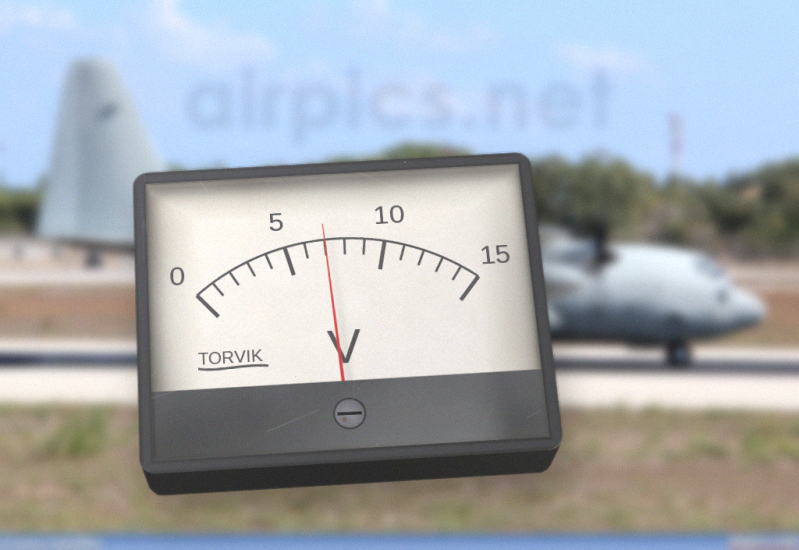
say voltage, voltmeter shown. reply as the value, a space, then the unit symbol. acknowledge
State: 7 V
